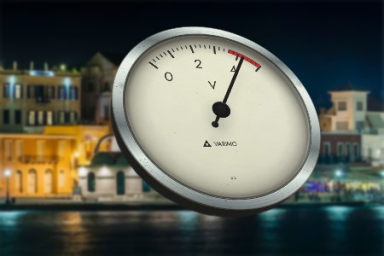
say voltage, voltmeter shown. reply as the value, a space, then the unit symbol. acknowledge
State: 4.2 V
